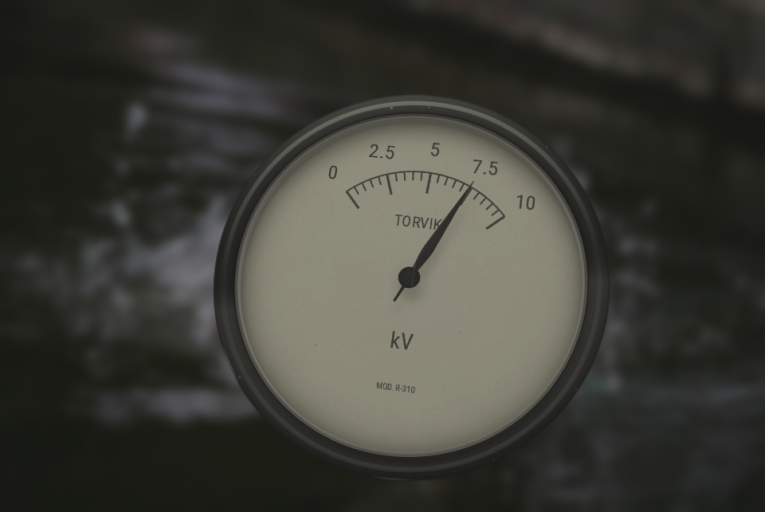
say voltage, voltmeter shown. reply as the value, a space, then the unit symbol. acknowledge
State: 7.5 kV
